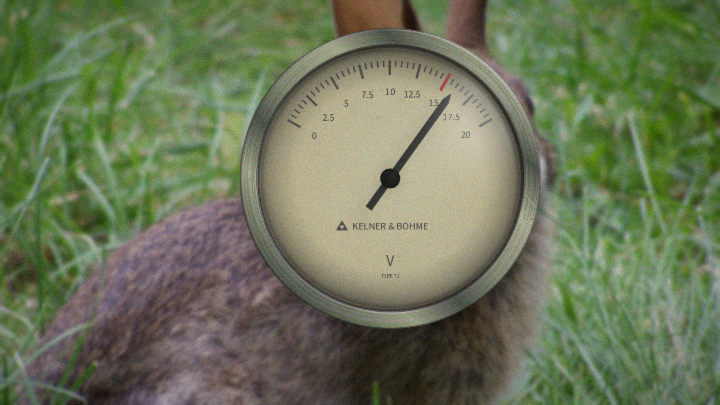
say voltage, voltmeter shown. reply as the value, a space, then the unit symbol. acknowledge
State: 16 V
